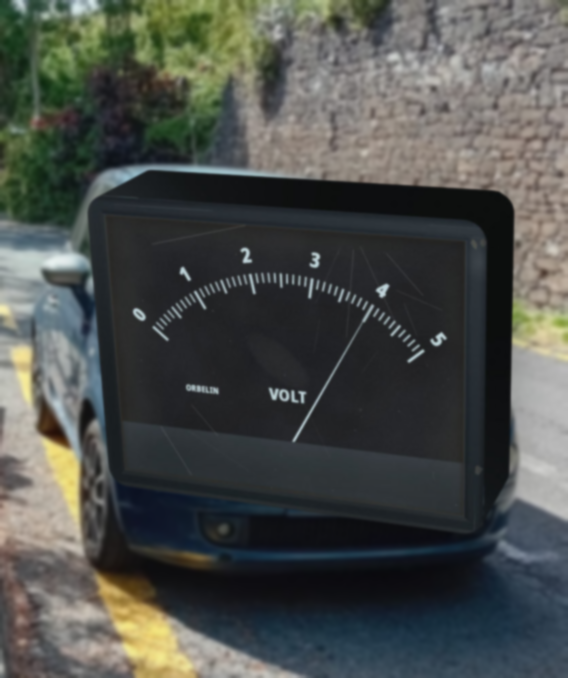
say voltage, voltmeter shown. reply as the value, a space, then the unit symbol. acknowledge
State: 4 V
